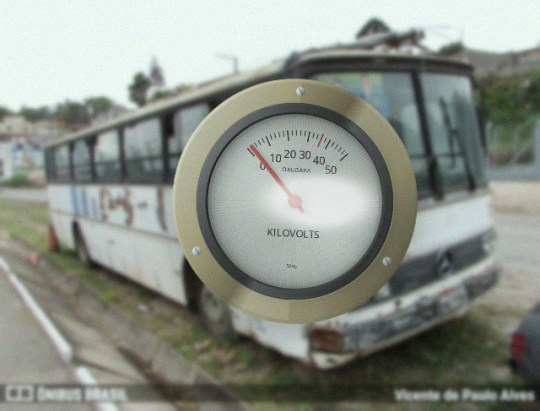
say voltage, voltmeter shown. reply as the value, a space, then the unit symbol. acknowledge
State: 2 kV
